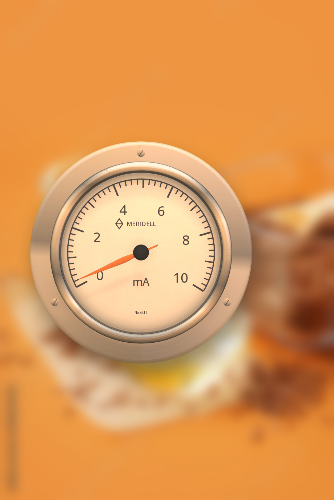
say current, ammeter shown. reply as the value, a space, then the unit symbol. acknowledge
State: 0.2 mA
